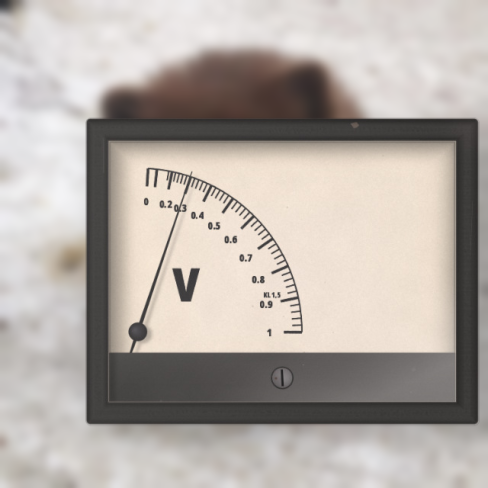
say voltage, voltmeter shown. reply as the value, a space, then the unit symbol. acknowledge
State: 0.3 V
